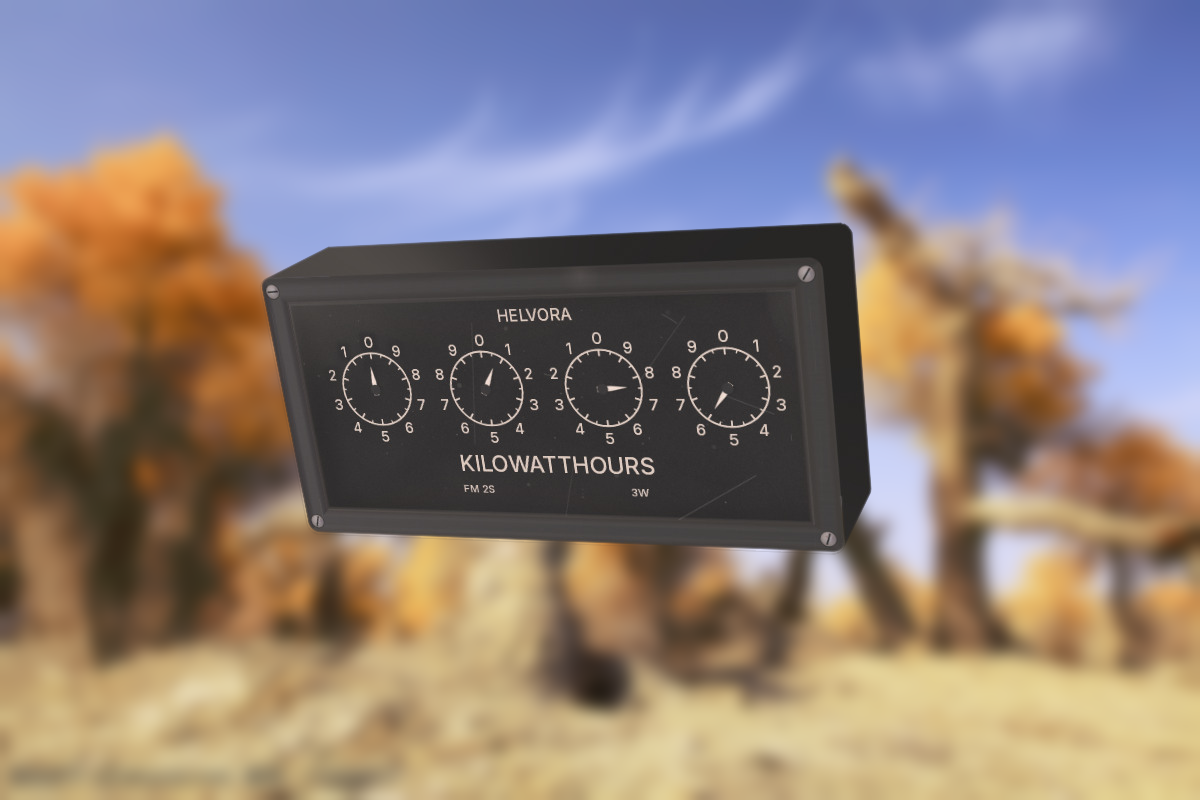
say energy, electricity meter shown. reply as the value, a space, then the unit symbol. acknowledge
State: 76 kWh
